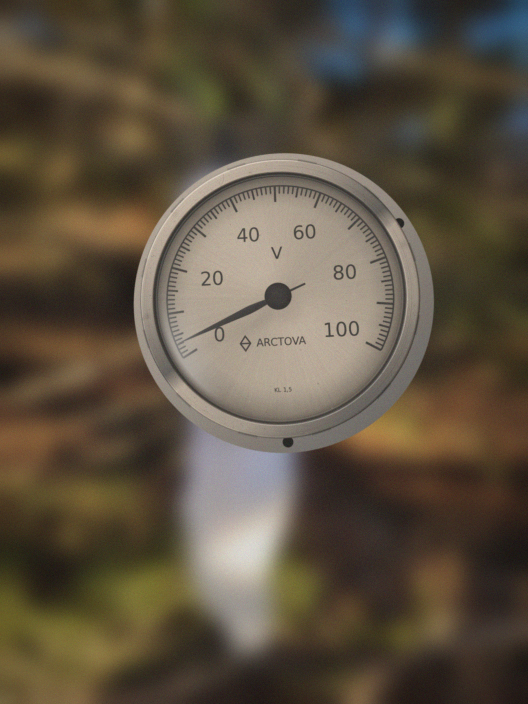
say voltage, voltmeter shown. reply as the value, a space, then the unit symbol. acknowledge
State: 3 V
